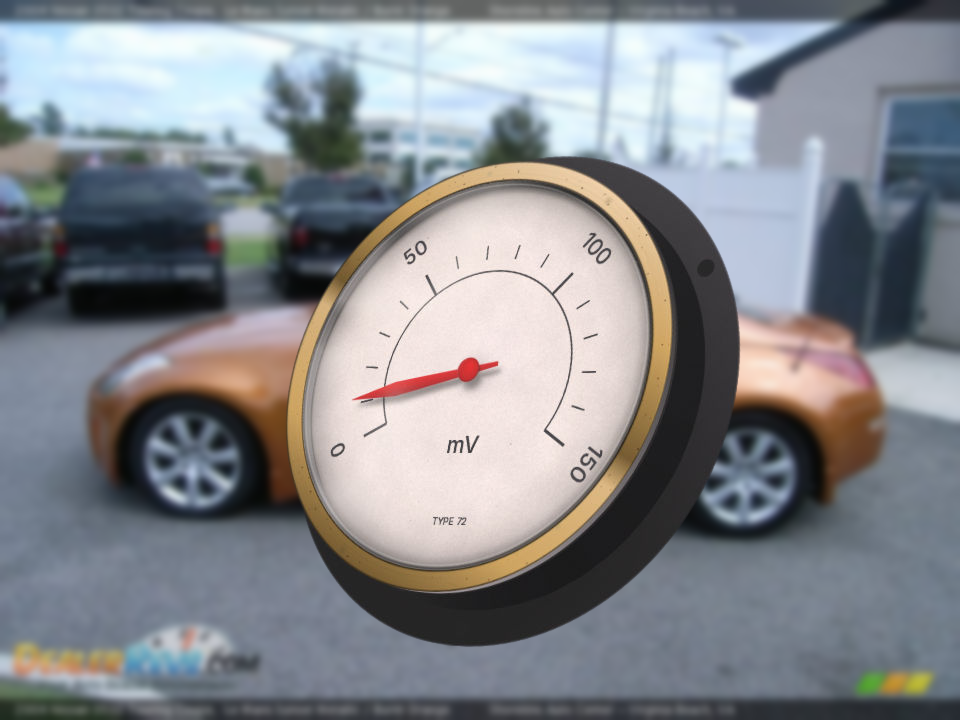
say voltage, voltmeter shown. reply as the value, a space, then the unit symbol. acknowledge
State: 10 mV
